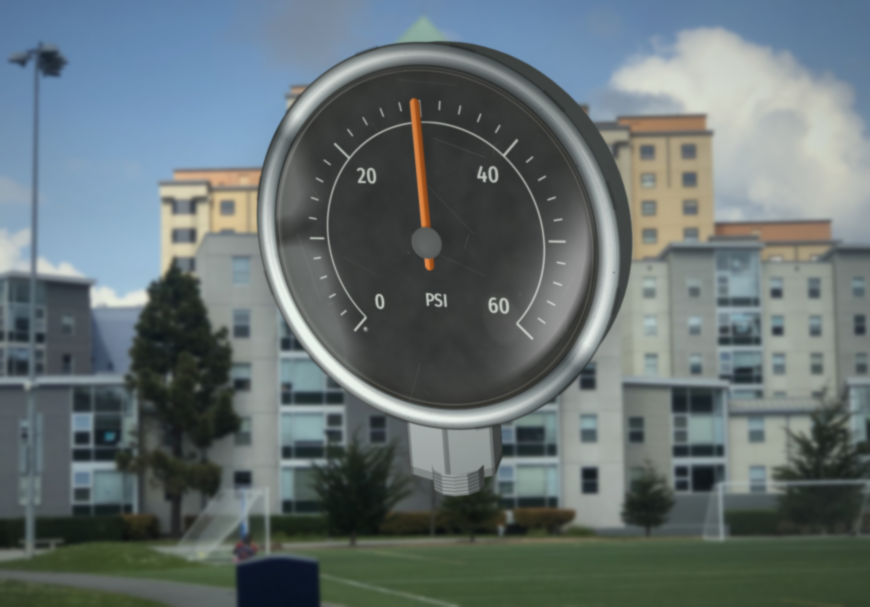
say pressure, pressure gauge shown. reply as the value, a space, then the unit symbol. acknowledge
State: 30 psi
